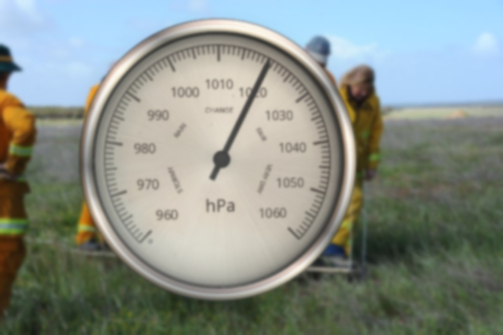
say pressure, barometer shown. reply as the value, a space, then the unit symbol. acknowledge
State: 1020 hPa
